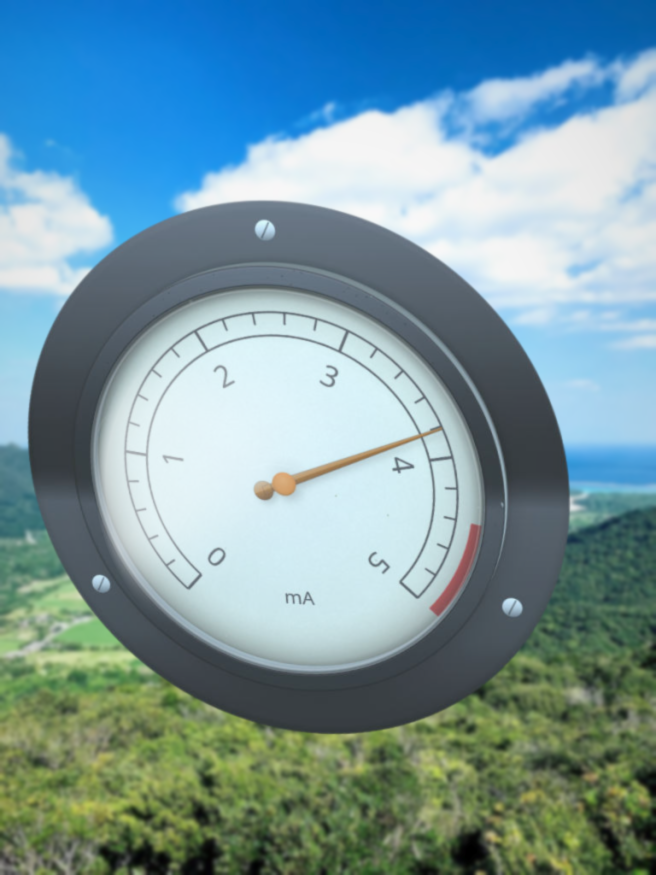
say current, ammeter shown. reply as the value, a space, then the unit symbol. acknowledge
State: 3.8 mA
